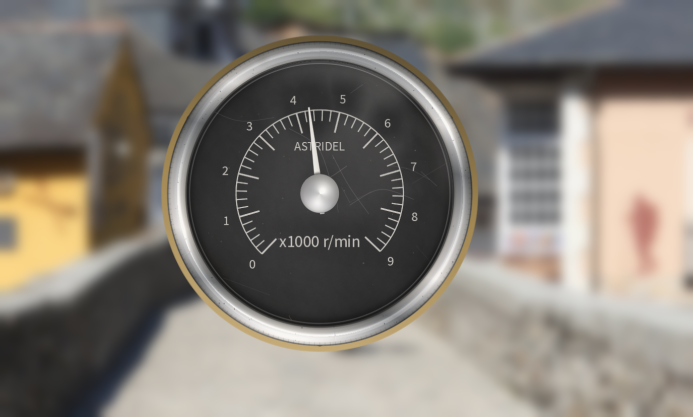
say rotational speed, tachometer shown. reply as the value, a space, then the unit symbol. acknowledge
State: 4300 rpm
